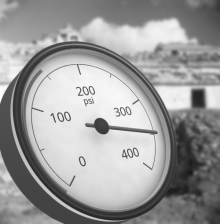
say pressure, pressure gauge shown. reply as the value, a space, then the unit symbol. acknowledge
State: 350 psi
